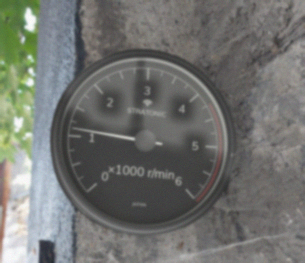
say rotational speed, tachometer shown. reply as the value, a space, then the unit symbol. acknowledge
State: 1125 rpm
